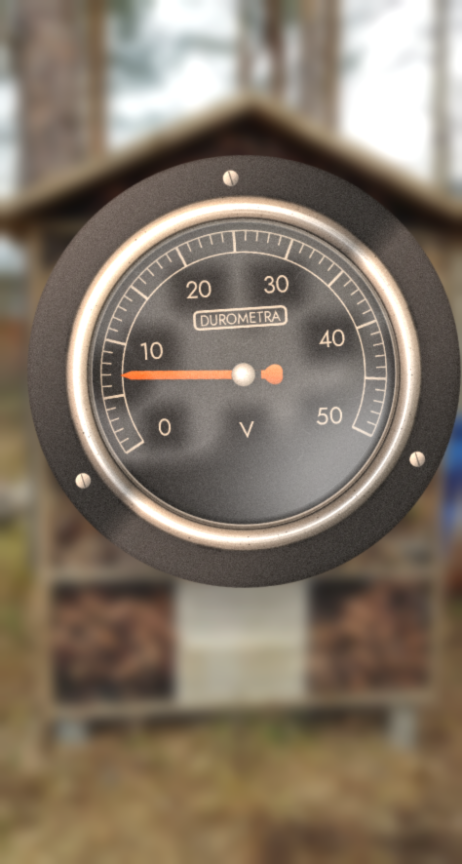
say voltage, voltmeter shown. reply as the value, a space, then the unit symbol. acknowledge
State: 7 V
